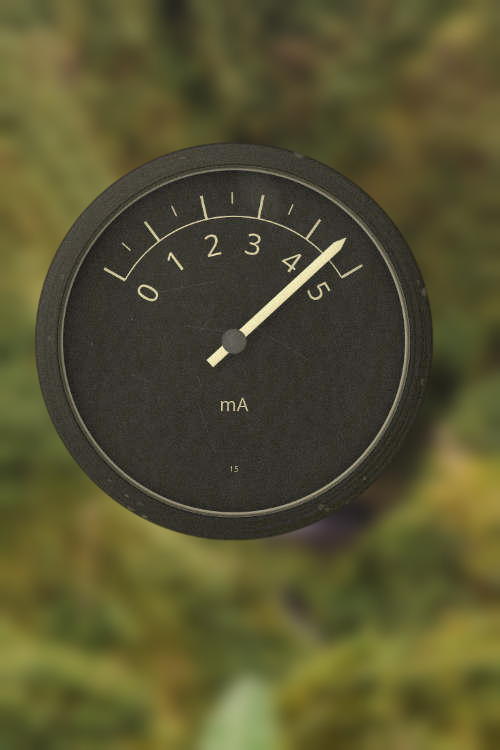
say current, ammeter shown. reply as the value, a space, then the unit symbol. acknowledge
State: 4.5 mA
